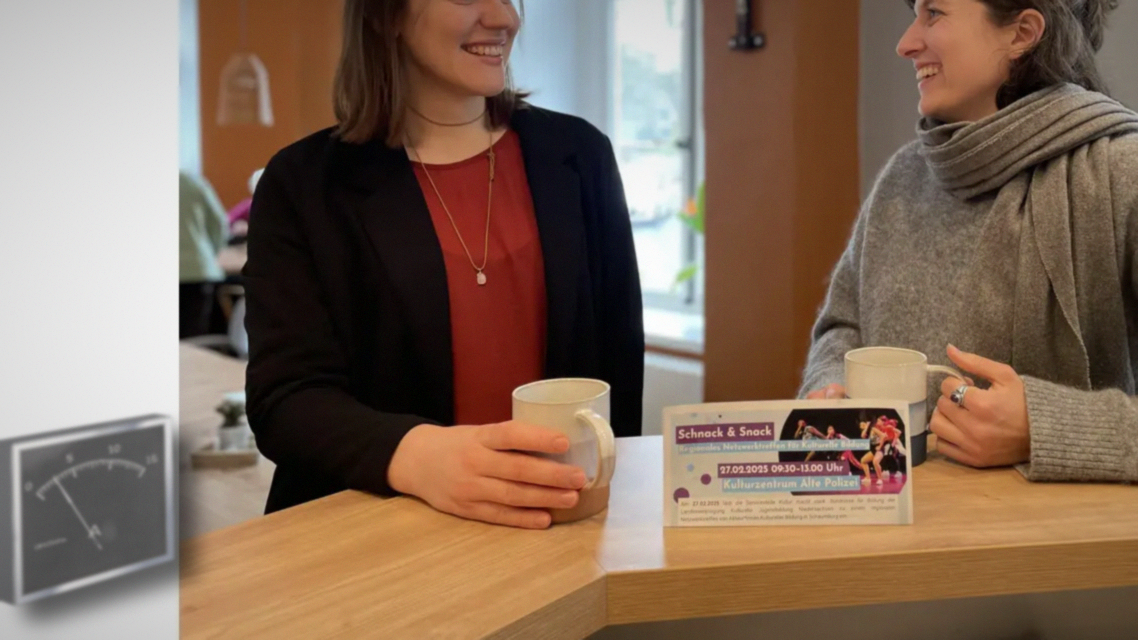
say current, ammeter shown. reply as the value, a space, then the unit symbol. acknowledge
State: 2.5 A
